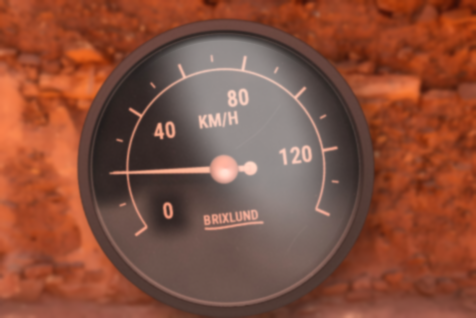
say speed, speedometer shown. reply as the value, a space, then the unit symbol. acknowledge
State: 20 km/h
